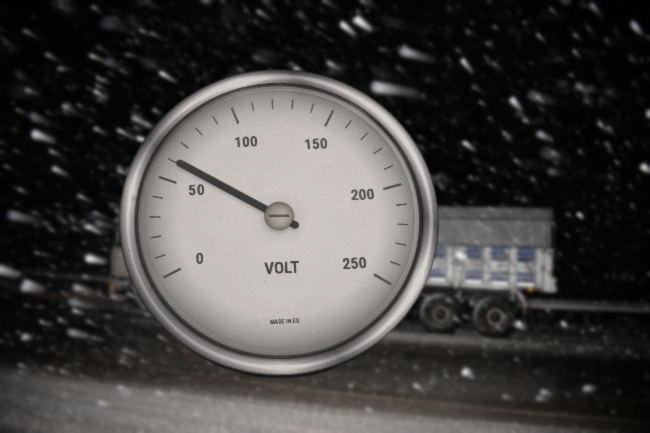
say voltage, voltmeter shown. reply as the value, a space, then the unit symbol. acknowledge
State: 60 V
